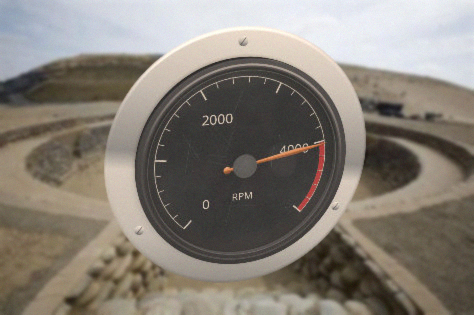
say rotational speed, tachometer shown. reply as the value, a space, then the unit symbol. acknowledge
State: 4000 rpm
